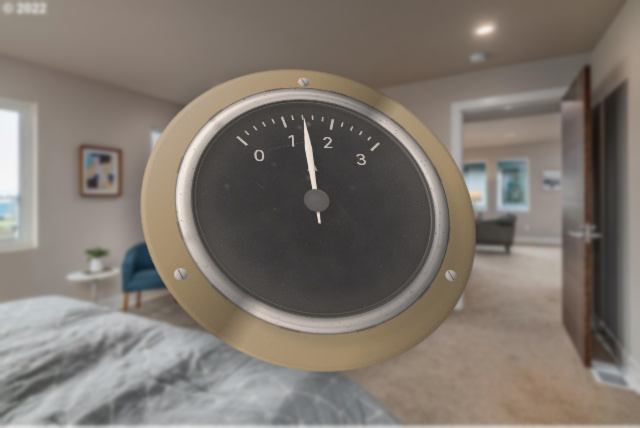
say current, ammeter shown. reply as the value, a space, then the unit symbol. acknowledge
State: 1.4 A
